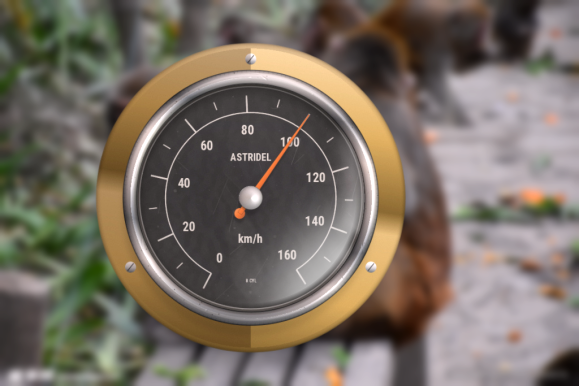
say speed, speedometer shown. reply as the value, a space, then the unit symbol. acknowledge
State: 100 km/h
